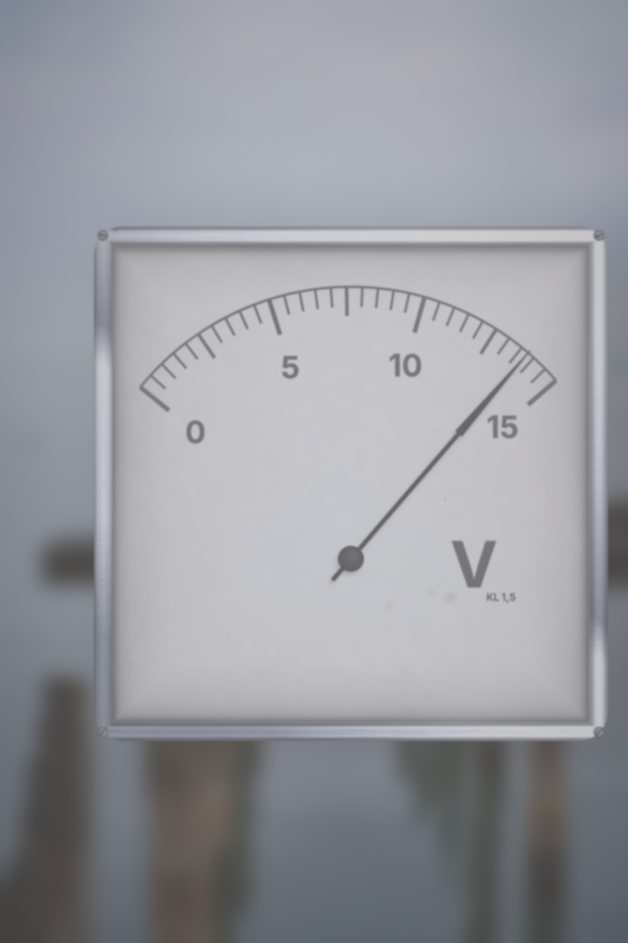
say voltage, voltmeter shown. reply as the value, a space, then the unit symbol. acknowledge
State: 13.75 V
